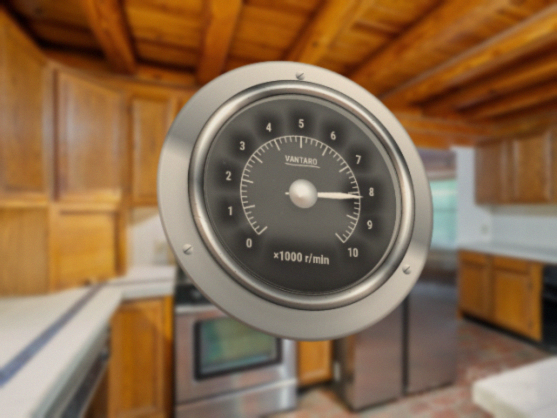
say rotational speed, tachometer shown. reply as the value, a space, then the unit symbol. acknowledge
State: 8200 rpm
